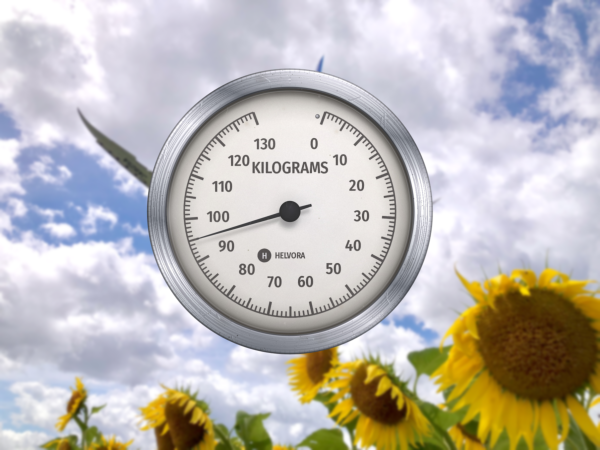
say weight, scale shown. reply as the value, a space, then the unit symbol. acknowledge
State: 95 kg
